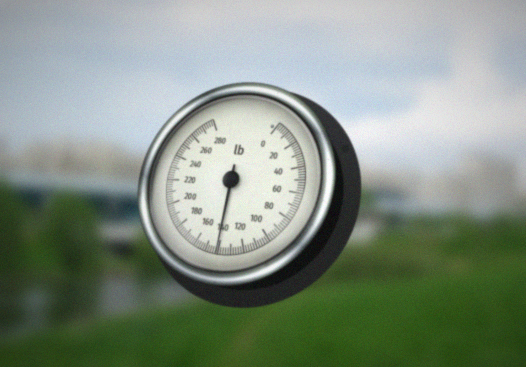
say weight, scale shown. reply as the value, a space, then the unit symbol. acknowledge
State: 140 lb
